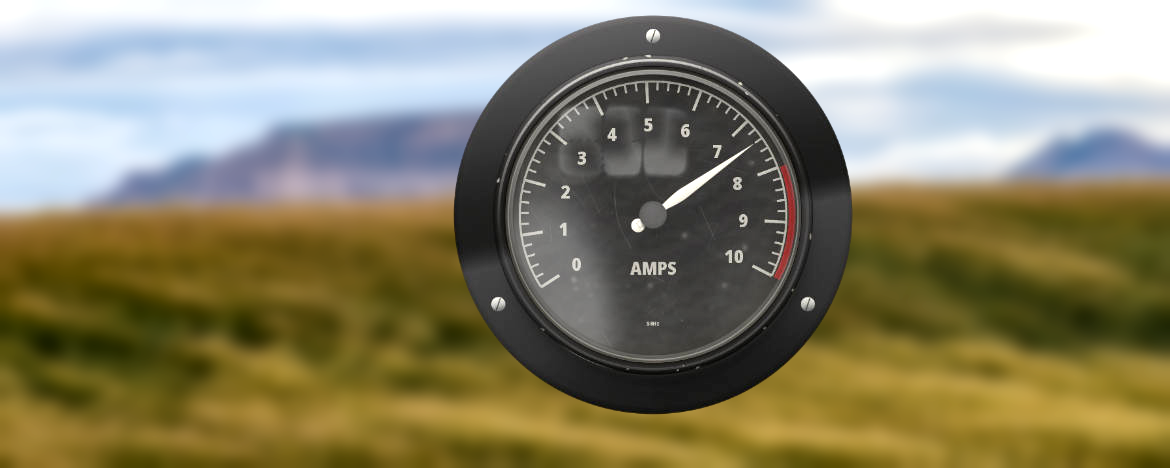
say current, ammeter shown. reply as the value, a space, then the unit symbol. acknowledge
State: 7.4 A
